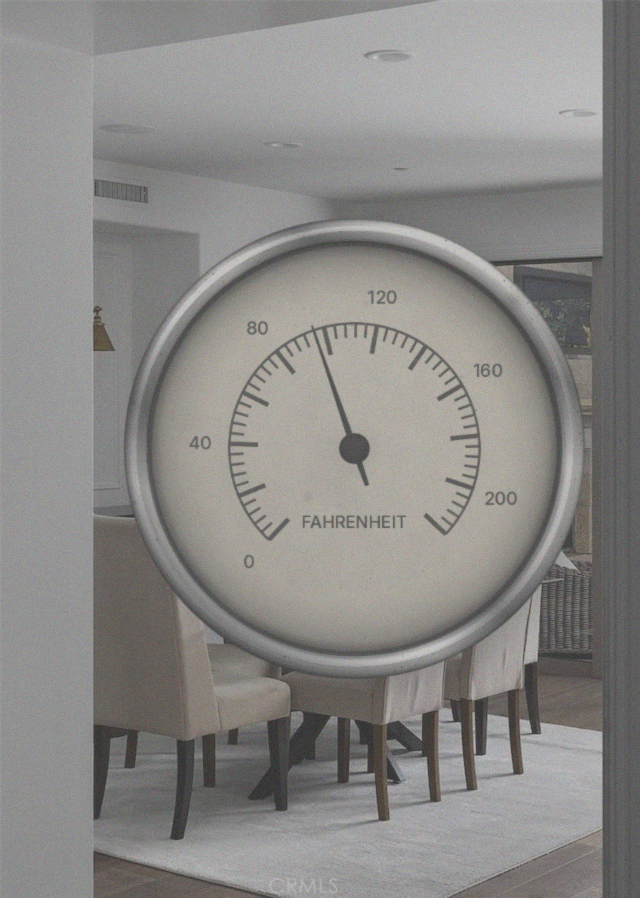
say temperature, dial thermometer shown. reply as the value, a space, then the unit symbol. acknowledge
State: 96 °F
